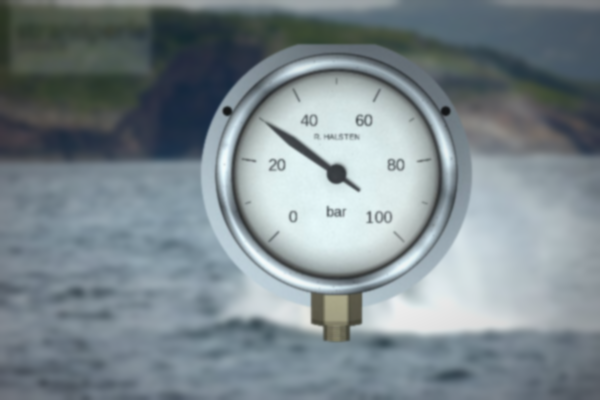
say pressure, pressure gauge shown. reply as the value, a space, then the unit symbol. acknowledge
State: 30 bar
